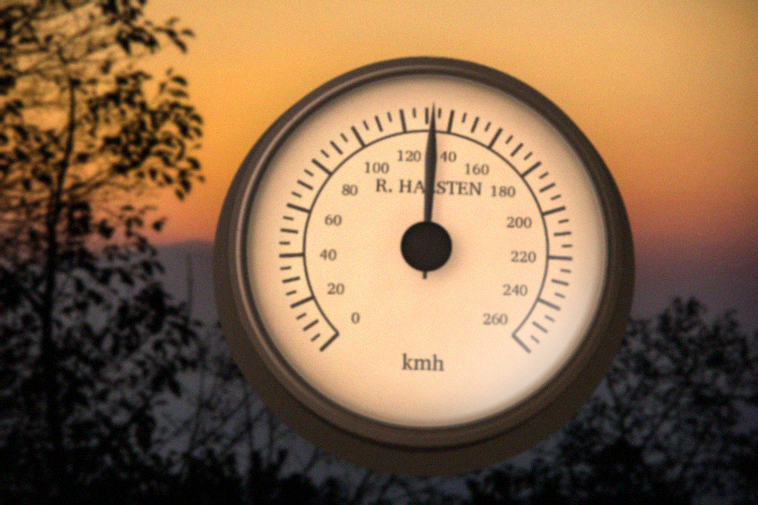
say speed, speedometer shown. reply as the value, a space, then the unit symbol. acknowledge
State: 132.5 km/h
